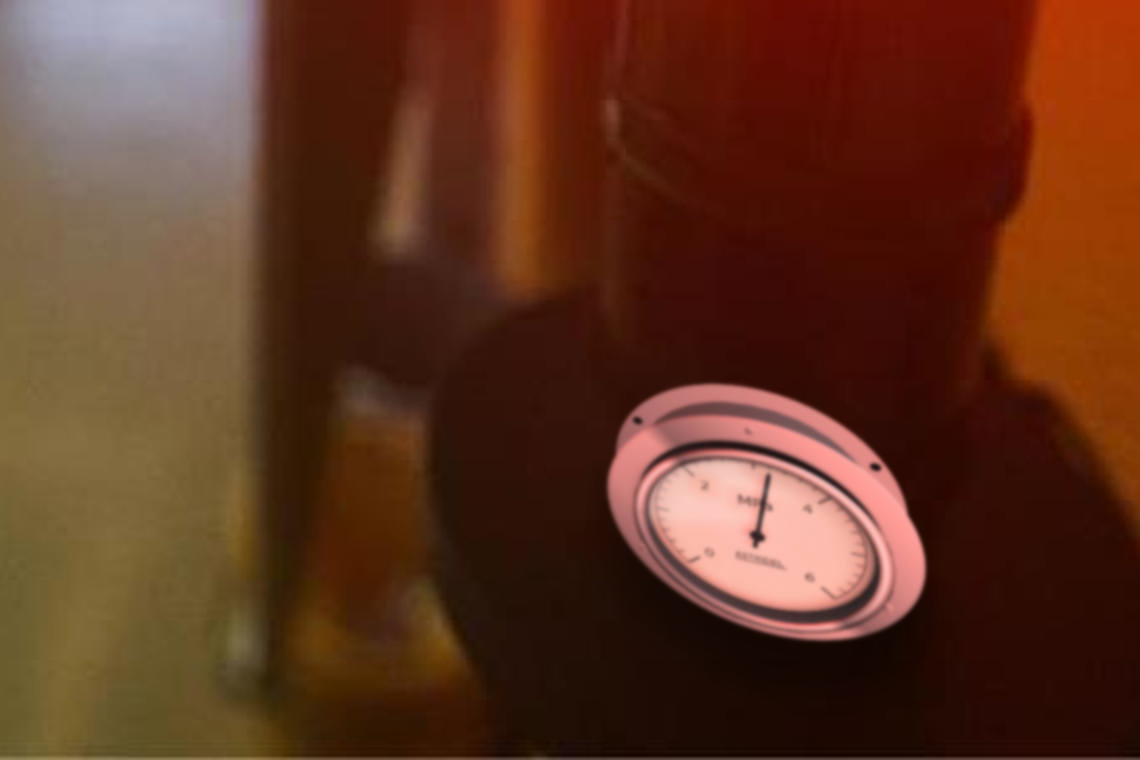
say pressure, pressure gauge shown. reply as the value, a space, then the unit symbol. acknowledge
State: 3.2 MPa
